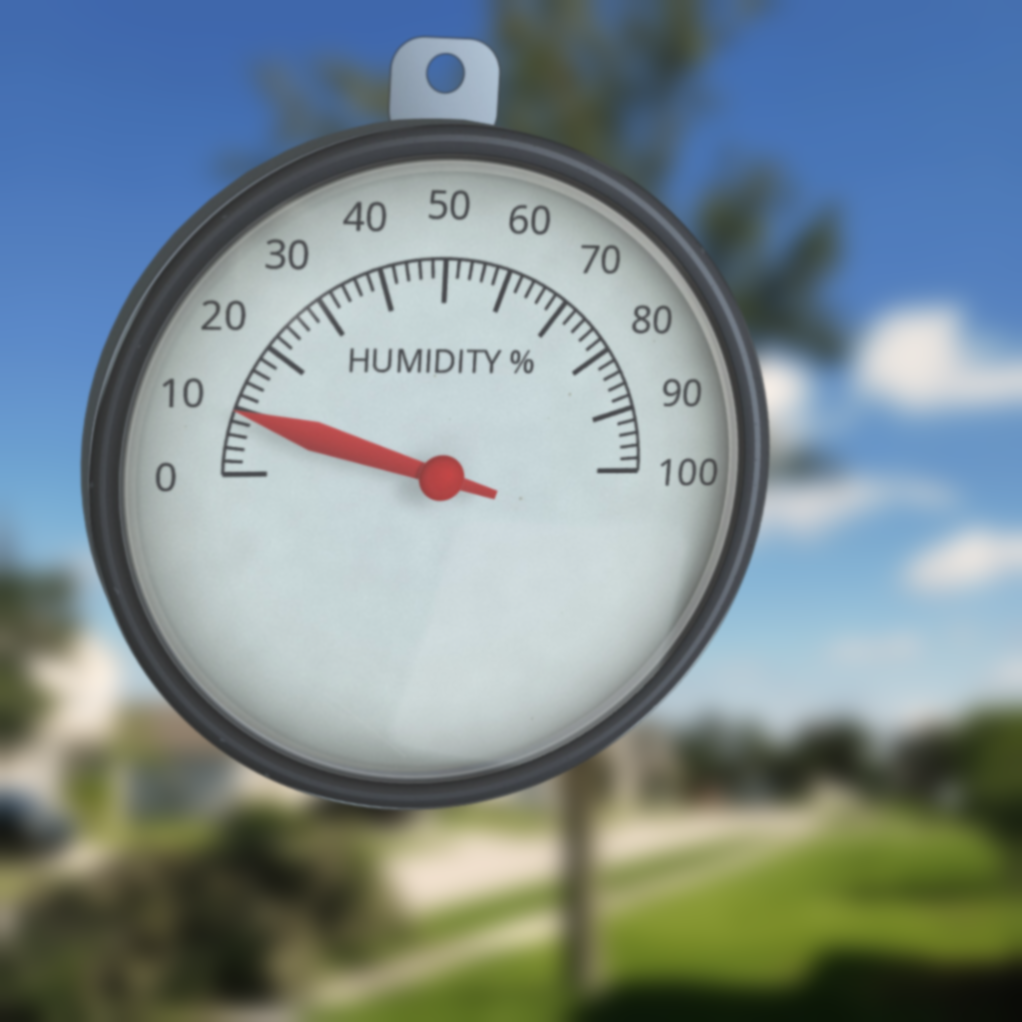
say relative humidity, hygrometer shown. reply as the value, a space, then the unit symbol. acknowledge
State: 10 %
